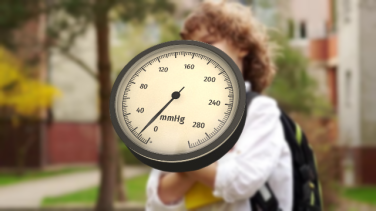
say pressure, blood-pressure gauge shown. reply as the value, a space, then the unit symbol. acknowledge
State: 10 mmHg
